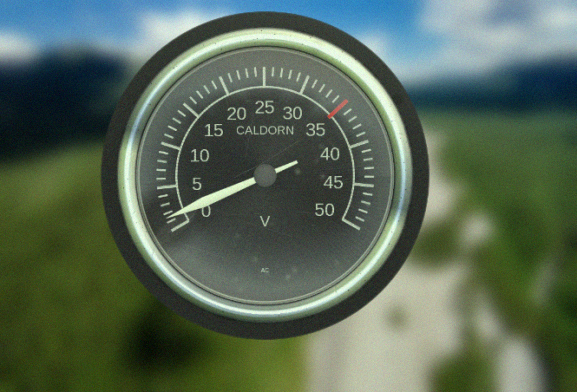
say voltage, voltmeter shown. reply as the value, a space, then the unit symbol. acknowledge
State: 1.5 V
